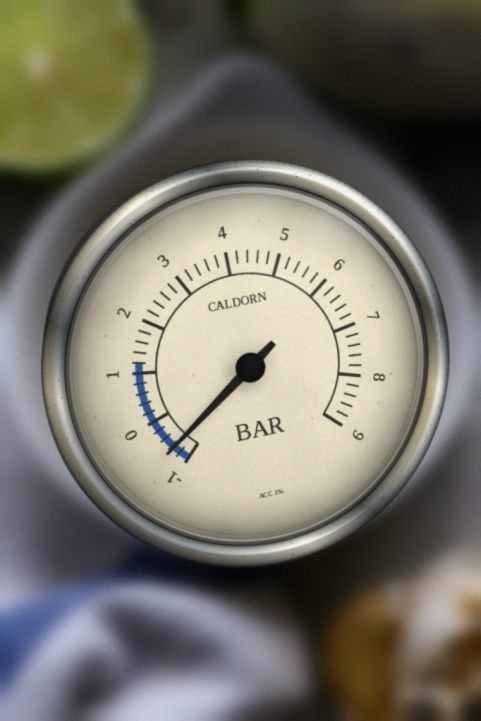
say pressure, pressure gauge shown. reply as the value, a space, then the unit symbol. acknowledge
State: -0.6 bar
